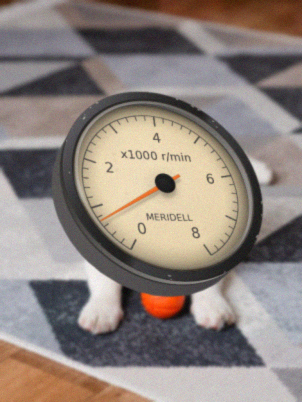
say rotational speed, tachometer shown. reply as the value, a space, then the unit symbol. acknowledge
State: 700 rpm
